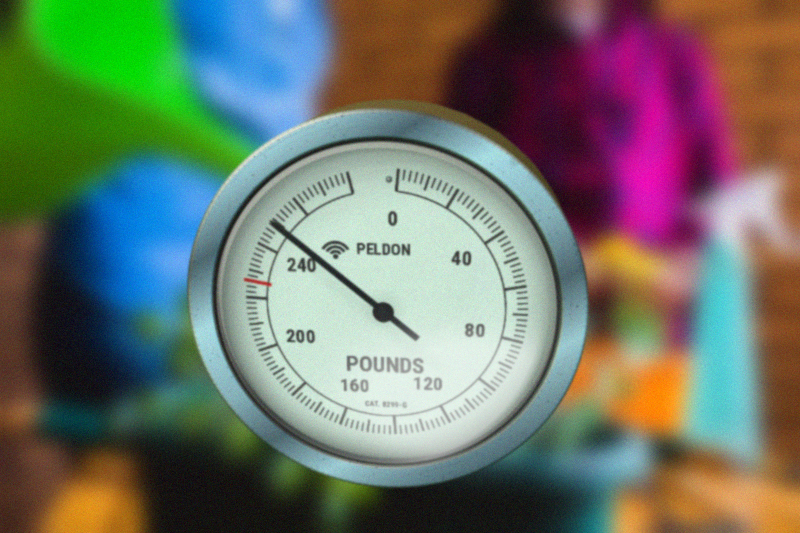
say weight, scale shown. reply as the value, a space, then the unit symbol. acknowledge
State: 250 lb
